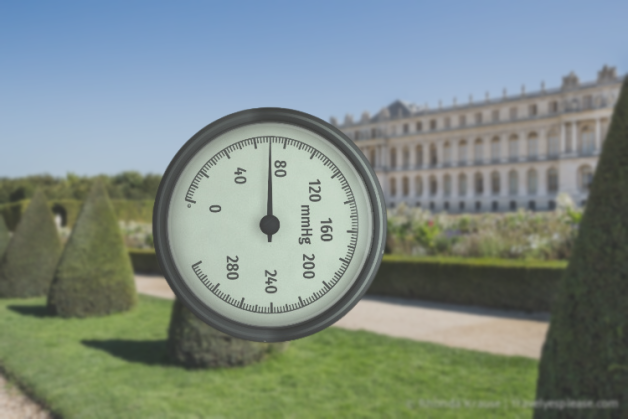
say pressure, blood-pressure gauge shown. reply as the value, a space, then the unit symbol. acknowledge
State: 70 mmHg
